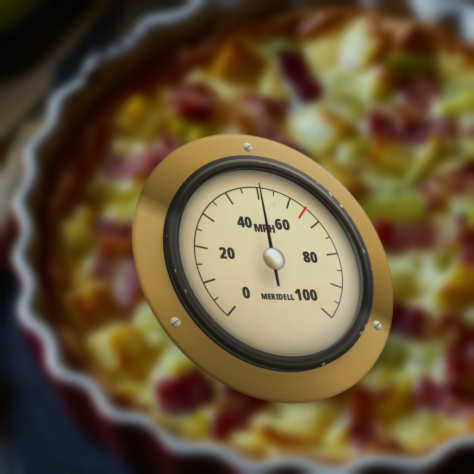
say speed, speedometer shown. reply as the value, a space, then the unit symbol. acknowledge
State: 50 mph
